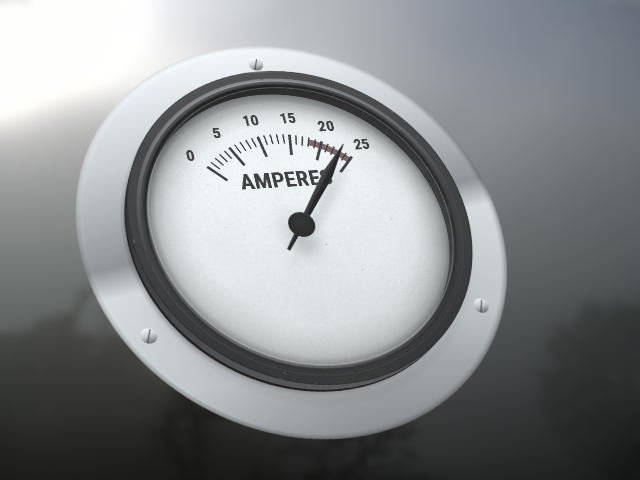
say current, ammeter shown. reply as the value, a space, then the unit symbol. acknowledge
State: 23 A
